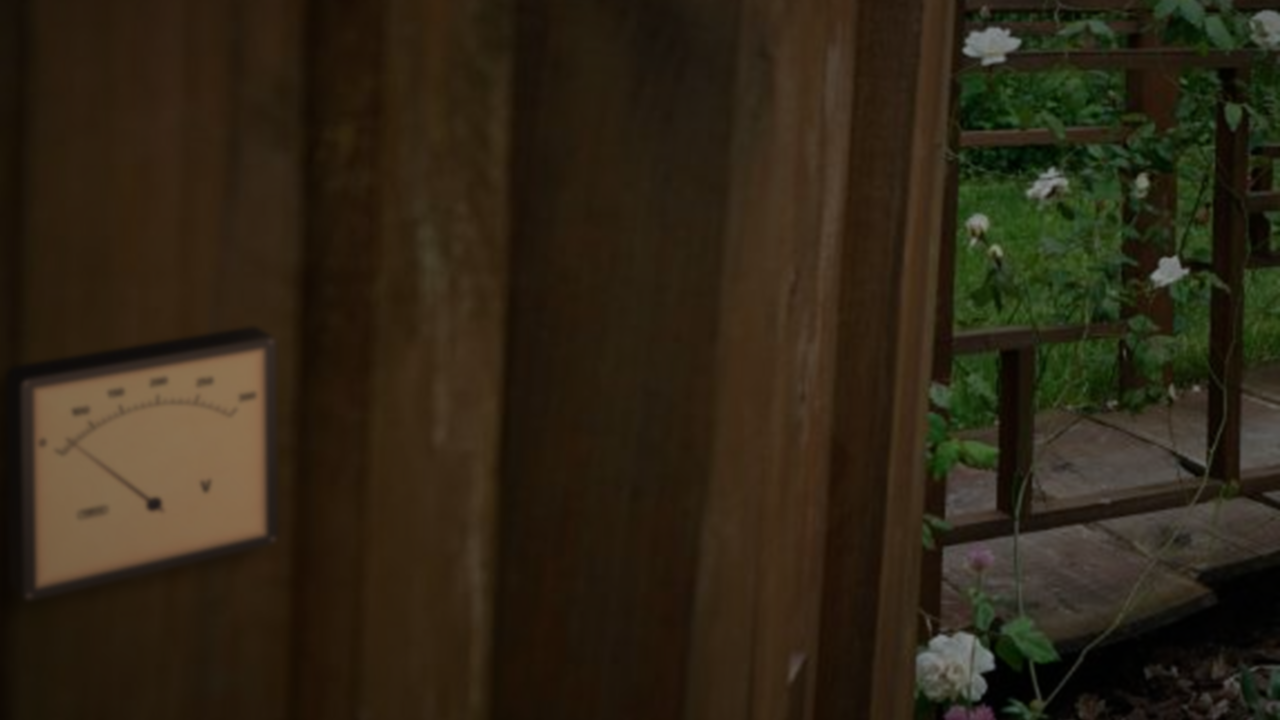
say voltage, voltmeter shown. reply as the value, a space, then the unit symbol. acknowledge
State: 50 V
